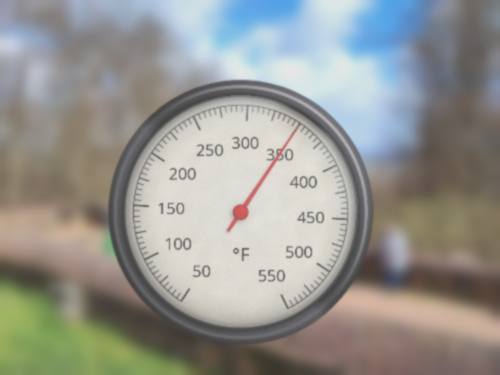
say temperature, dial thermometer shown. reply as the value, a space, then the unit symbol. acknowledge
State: 350 °F
